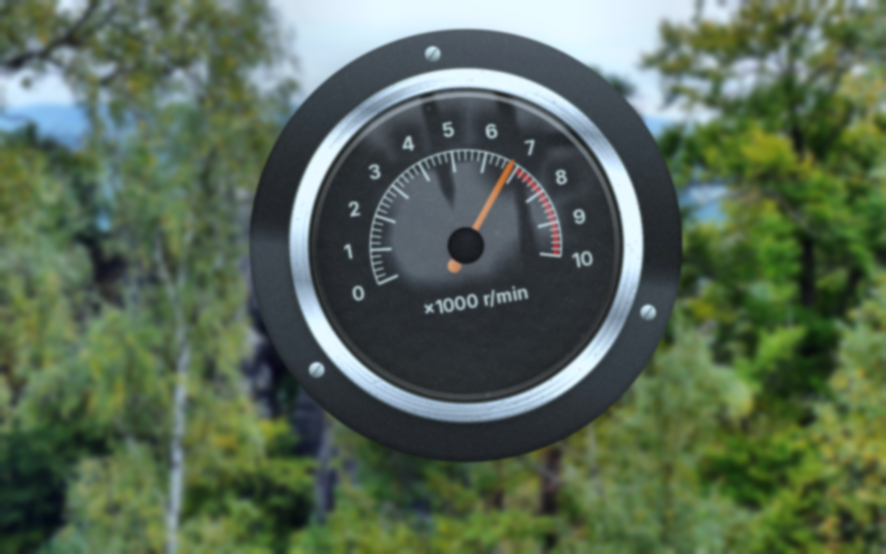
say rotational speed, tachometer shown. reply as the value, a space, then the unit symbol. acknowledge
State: 6800 rpm
